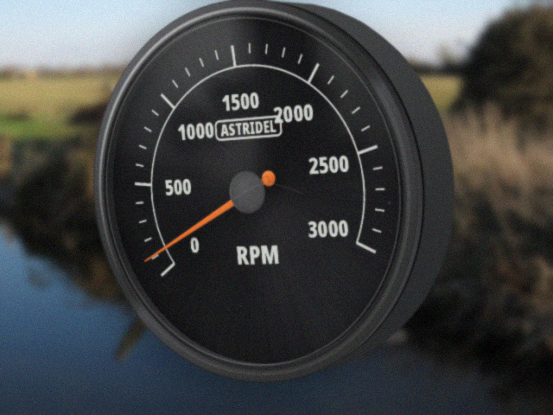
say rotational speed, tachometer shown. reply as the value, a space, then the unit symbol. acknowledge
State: 100 rpm
